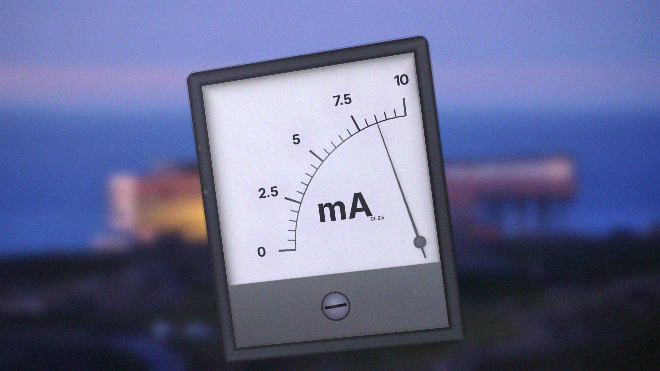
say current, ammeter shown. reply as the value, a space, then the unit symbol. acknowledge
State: 8.5 mA
